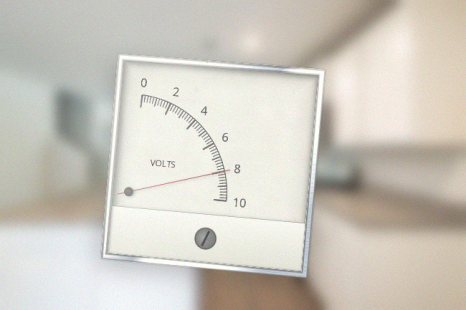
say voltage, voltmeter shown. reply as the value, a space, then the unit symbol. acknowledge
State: 8 V
